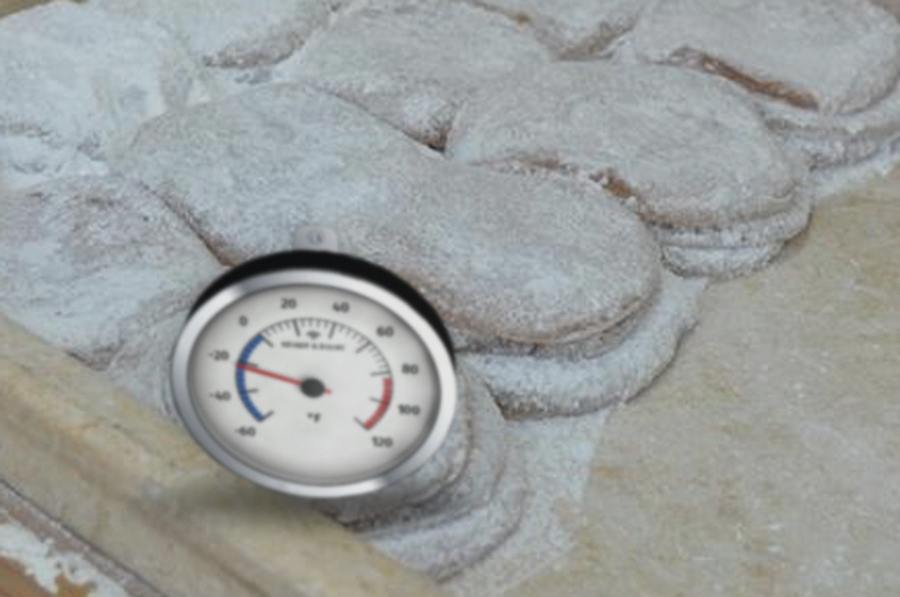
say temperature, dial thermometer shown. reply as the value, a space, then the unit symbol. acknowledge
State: -20 °F
